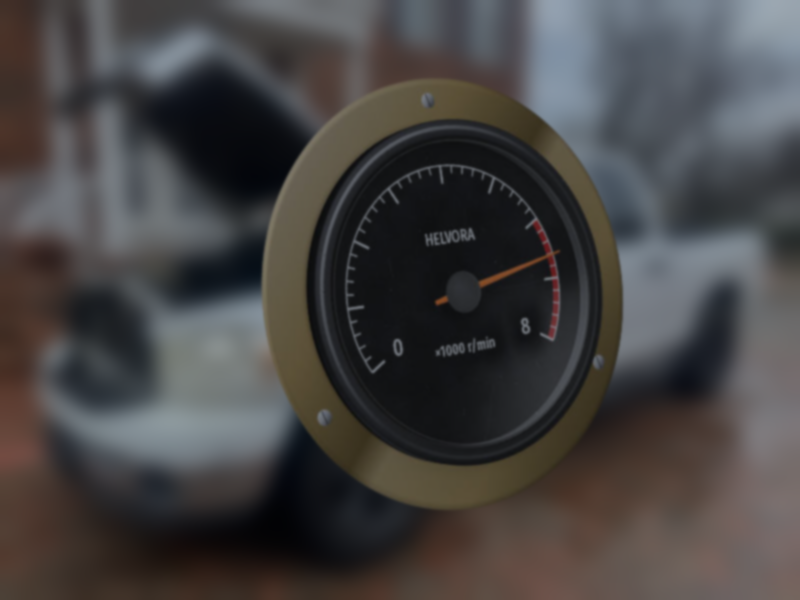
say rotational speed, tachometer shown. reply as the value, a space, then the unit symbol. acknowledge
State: 6600 rpm
